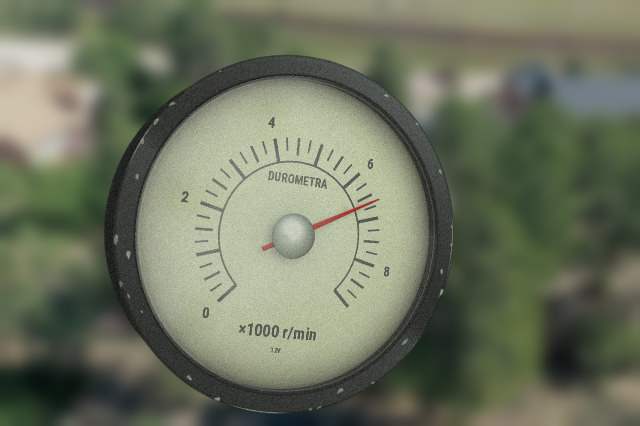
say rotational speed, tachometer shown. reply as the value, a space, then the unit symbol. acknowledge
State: 6625 rpm
